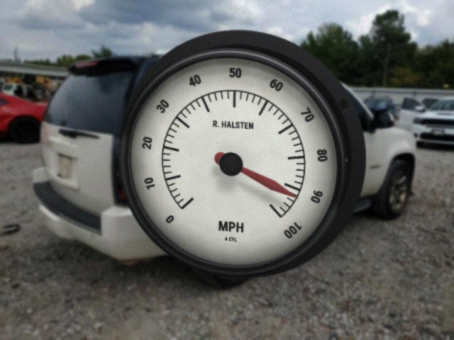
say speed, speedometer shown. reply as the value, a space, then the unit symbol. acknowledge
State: 92 mph
